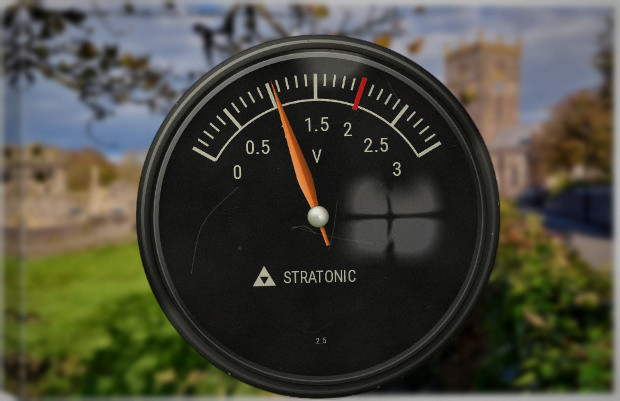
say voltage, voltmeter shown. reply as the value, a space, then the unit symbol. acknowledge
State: 1.05 V
